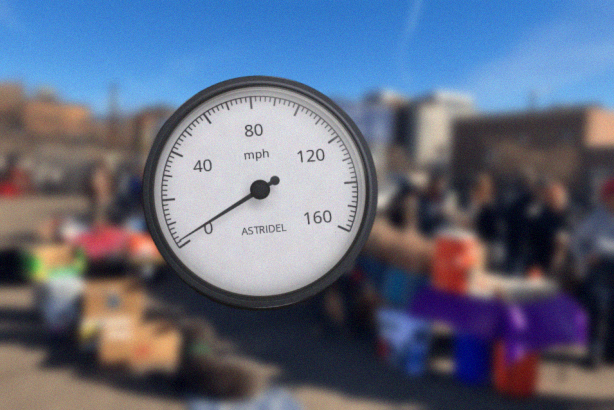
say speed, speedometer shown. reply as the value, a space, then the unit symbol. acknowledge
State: 2 mph
